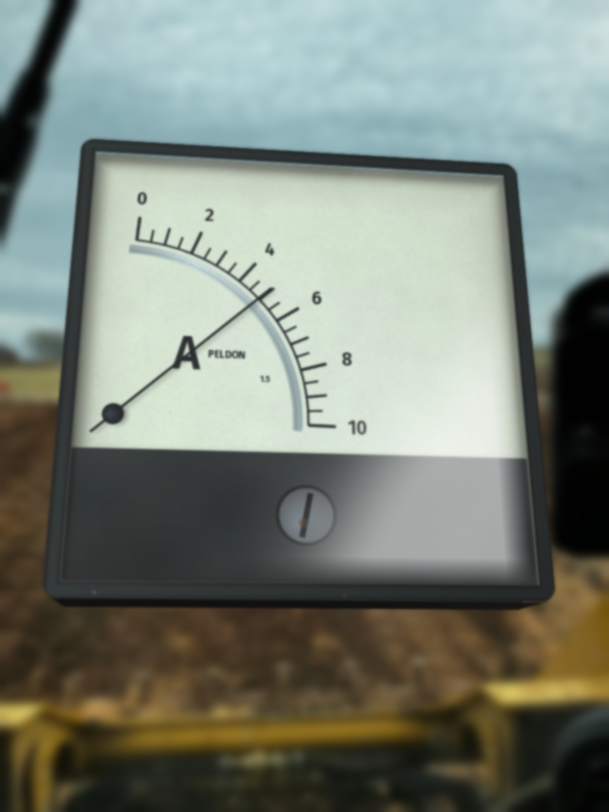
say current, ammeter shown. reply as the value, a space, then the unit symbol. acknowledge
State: 5 A
